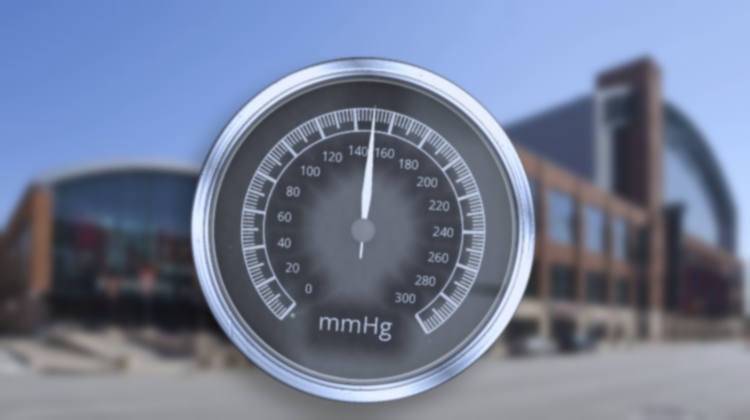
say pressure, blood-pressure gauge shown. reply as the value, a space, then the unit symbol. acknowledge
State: 150 mmHg
